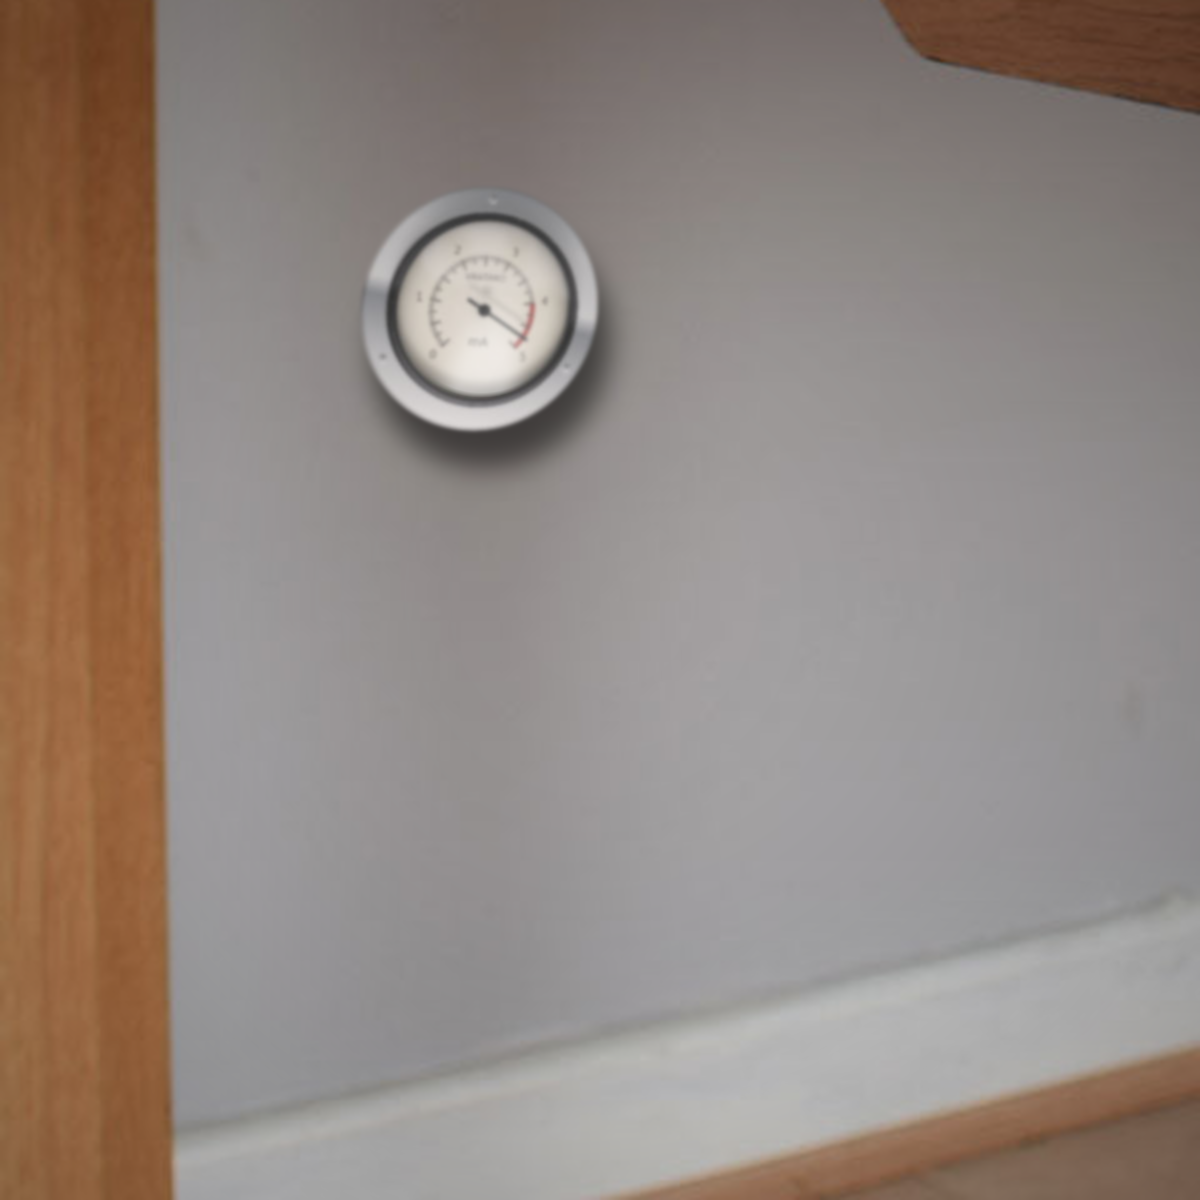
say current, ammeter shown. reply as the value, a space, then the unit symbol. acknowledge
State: 4.75 mA
